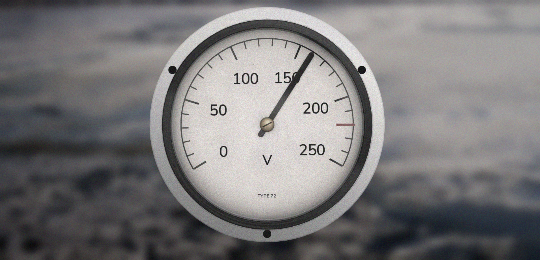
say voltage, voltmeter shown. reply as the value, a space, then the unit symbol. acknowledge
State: 160 V
